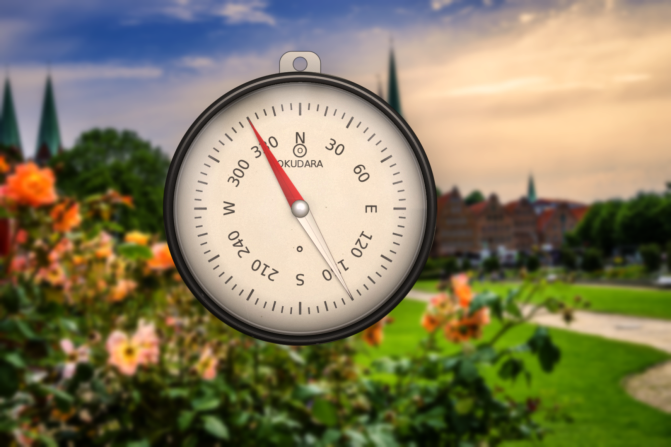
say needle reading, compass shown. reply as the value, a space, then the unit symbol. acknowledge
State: 330 °
